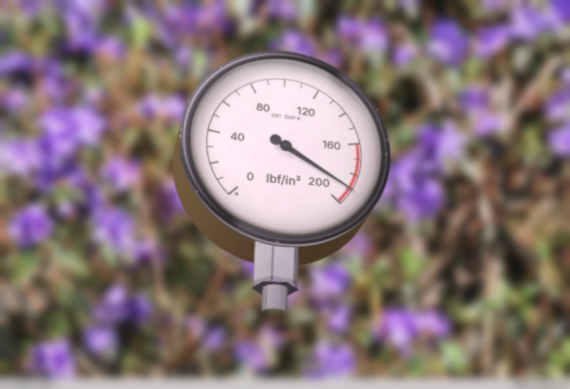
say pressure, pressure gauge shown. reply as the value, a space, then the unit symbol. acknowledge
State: 190 psi
